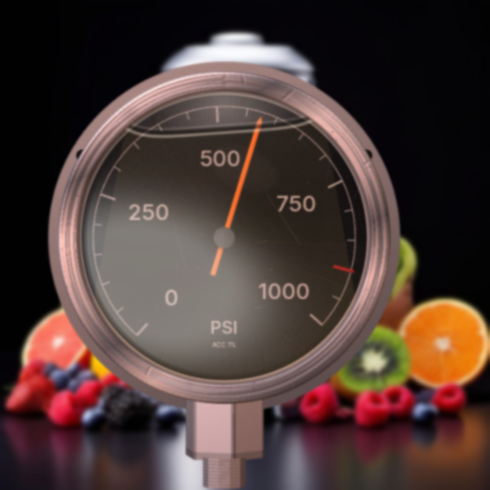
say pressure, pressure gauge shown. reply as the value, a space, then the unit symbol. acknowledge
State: 575 psi
